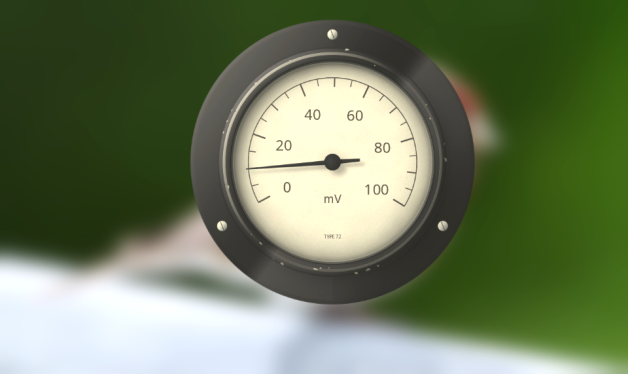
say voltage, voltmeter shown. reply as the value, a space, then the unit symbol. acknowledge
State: 10 mV
